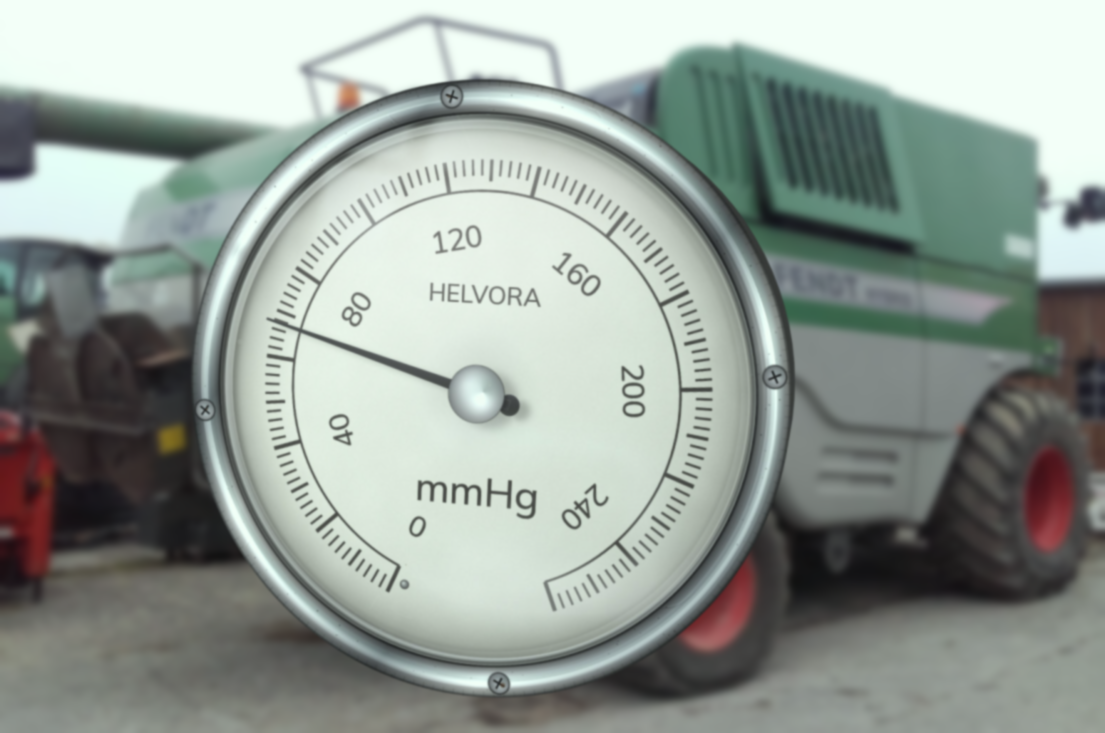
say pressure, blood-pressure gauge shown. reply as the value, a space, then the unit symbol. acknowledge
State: 68 mmHg
